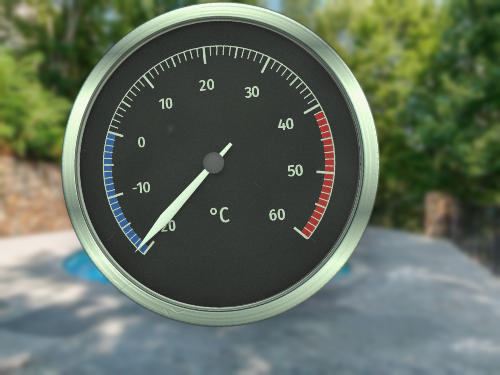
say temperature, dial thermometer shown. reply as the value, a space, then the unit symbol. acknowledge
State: -19 °C
